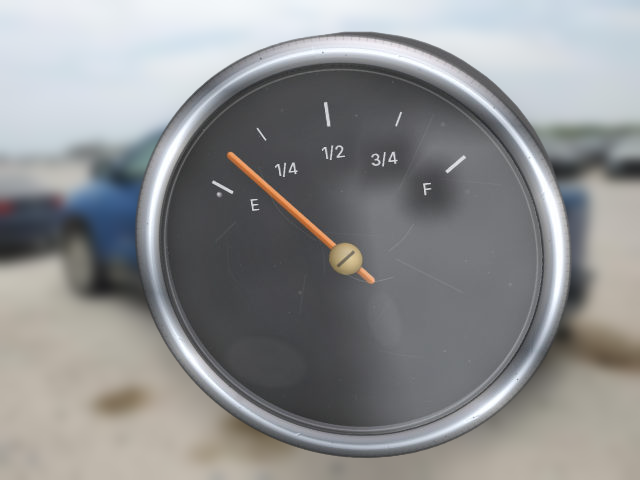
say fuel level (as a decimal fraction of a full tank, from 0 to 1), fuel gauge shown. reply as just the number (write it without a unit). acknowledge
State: 0.125
